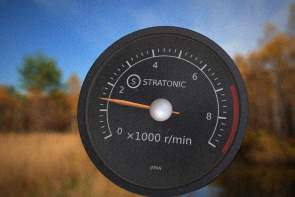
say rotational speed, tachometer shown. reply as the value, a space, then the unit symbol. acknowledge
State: 1400 rpm
